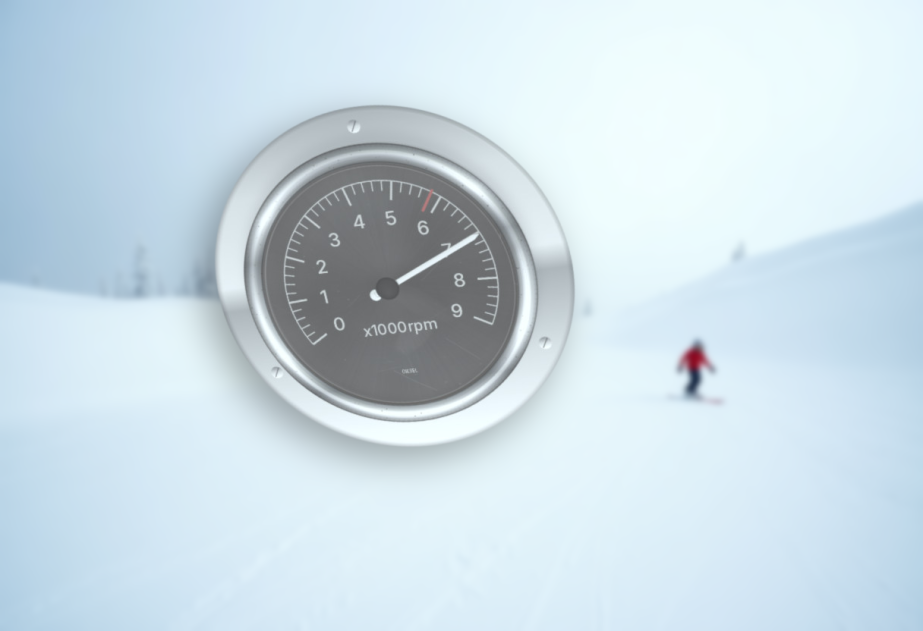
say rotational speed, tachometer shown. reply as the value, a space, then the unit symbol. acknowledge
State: 7000 rpm
